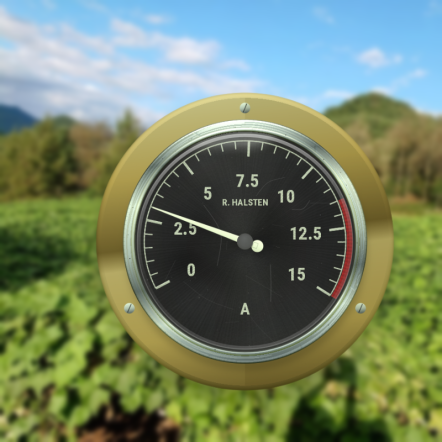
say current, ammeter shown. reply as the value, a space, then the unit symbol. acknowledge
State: 3 A
